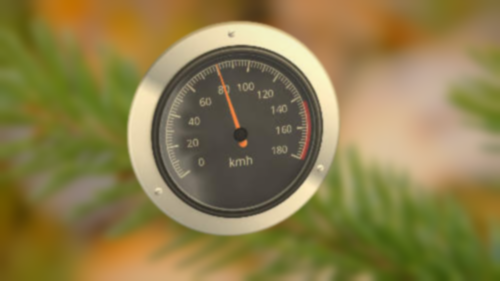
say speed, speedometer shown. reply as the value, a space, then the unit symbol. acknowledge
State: 80 km/h
